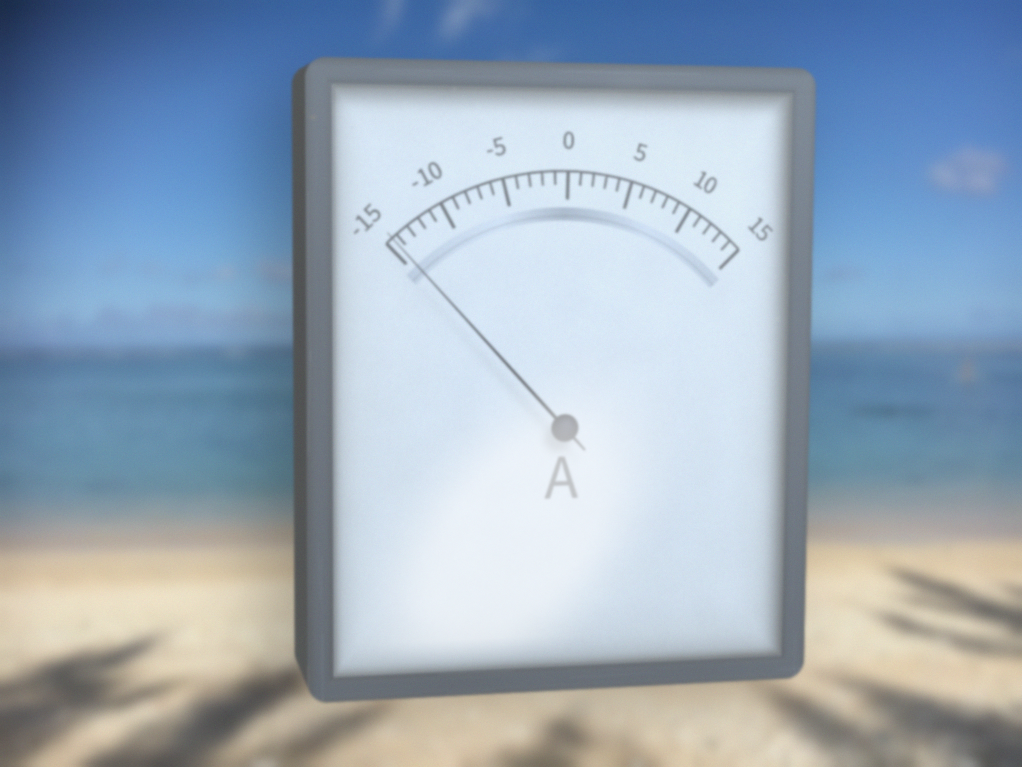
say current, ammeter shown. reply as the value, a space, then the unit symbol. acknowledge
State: -14.5 A
